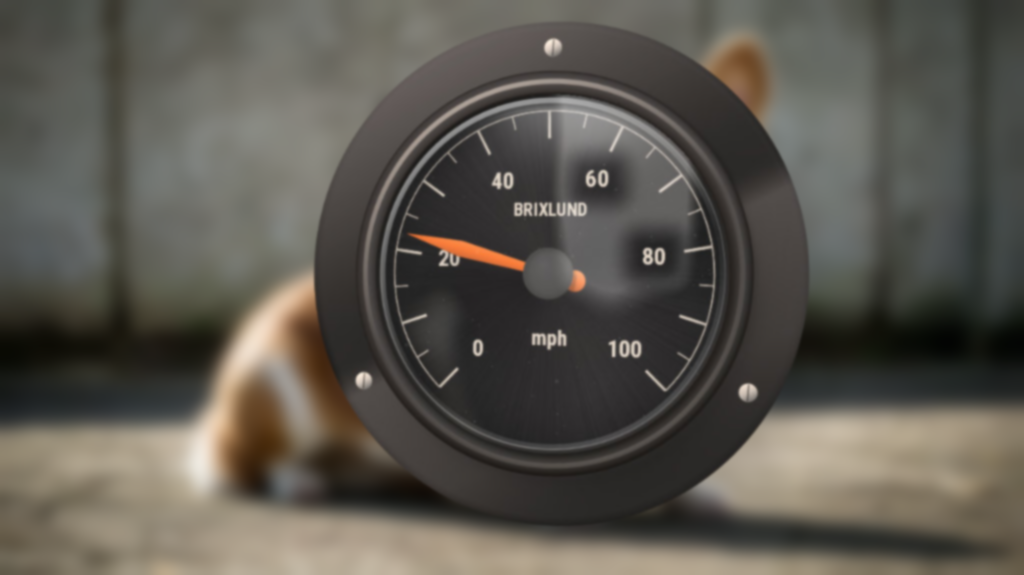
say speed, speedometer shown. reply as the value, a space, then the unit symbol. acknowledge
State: 22.5 mph
